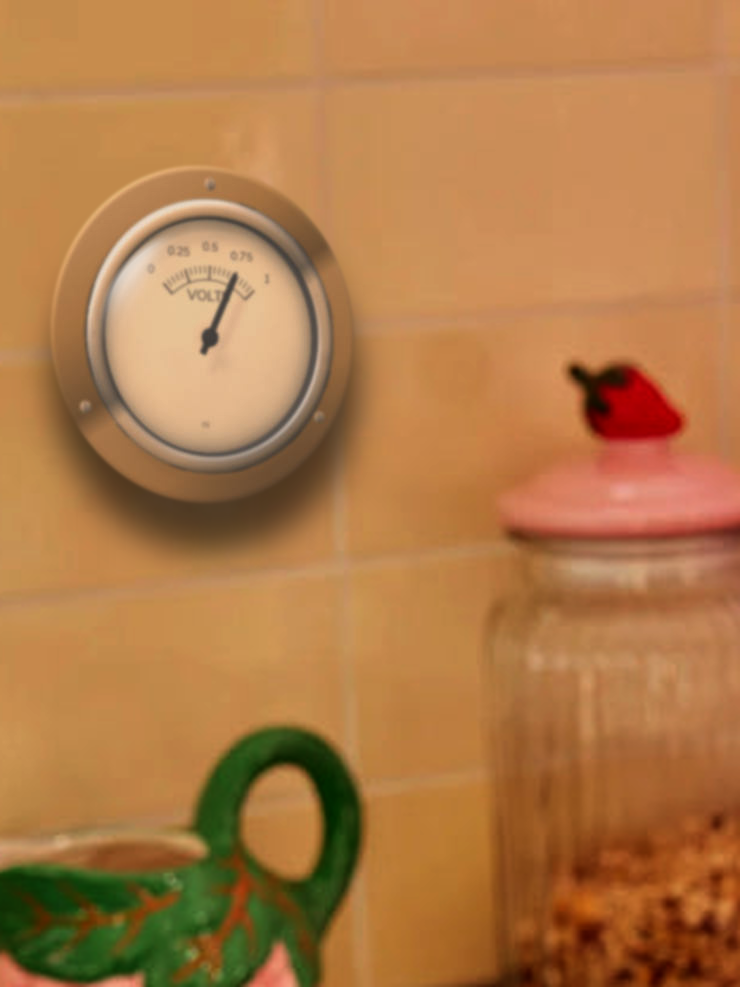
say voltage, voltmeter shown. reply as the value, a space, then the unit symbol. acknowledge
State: 0.75 V
